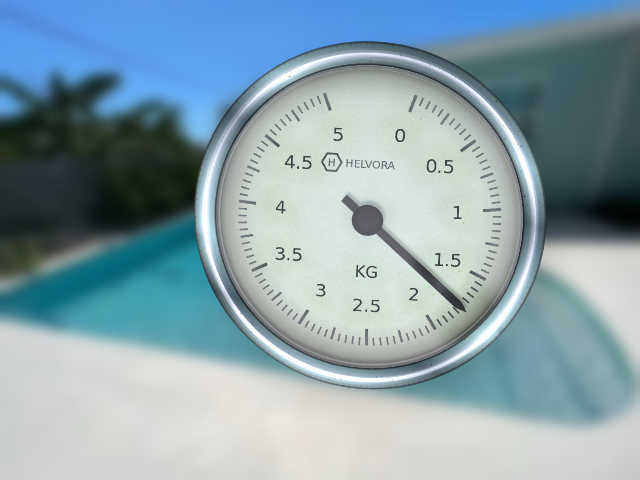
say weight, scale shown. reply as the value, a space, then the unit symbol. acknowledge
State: 1.75 kg
